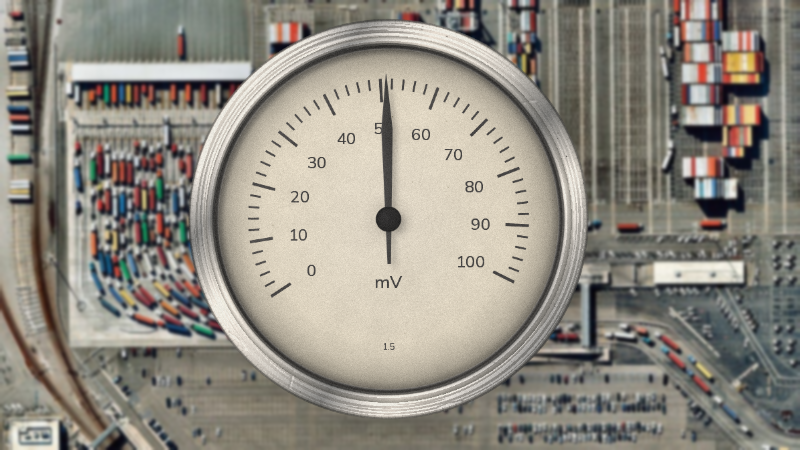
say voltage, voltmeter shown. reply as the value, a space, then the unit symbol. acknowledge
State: 51 mV
